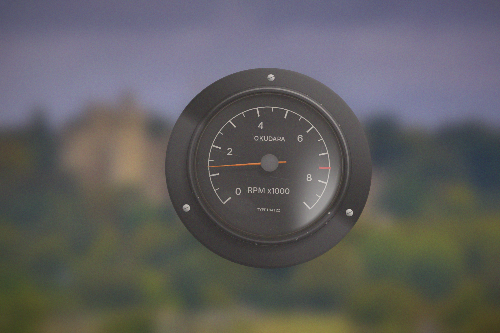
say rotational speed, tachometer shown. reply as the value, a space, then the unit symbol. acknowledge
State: 1250 rpm
